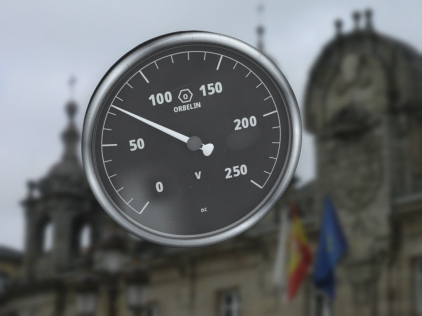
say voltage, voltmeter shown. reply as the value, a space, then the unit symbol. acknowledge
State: 75 V
